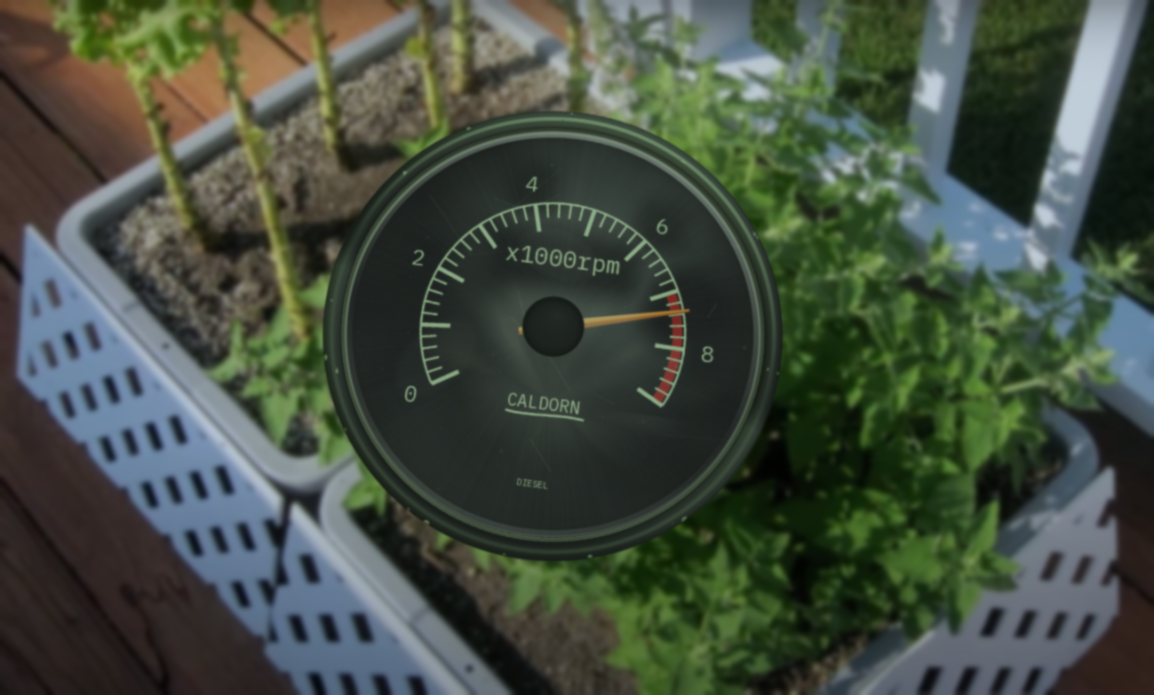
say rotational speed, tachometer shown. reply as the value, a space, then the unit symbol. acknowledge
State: 7400 rpm
